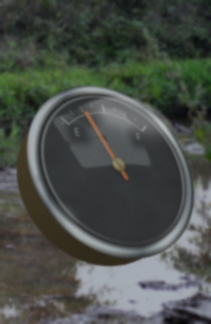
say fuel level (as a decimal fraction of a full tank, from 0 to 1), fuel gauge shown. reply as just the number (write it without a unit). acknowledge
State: 0.25
